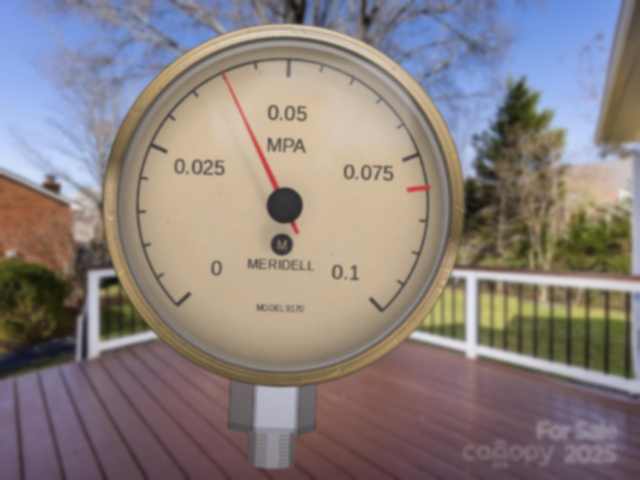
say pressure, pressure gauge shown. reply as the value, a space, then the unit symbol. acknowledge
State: 0.04 MPa
